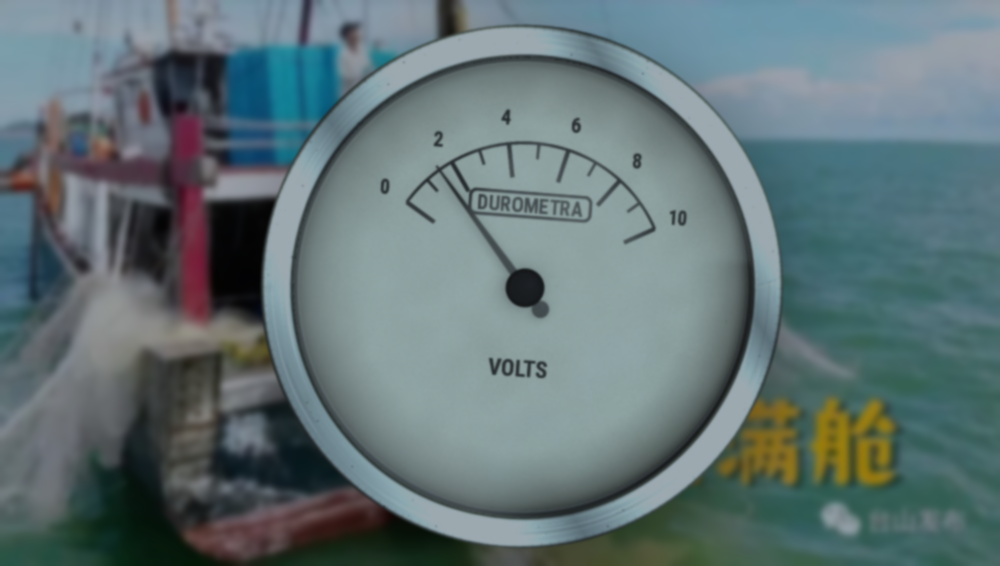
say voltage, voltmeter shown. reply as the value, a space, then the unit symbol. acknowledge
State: 1.5 V
